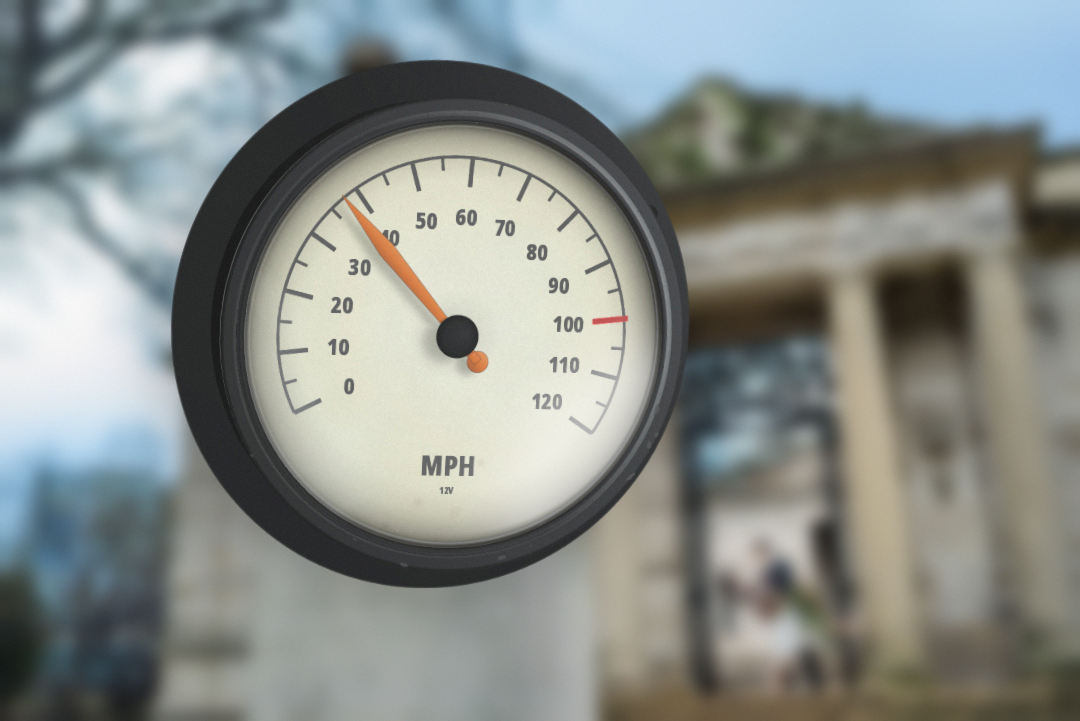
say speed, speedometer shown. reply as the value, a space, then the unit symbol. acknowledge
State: 37.5 mph
